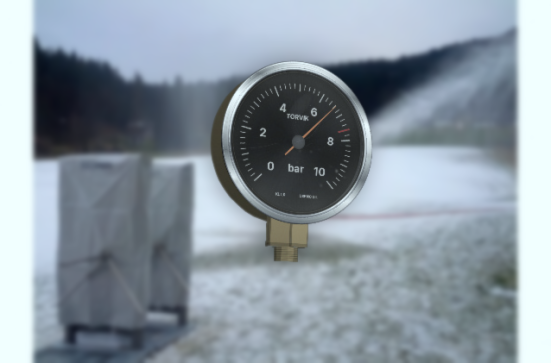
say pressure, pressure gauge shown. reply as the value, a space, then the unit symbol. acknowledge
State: 6.6 bar
